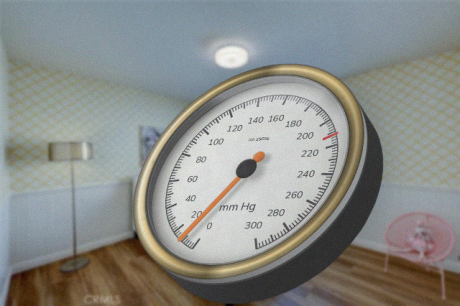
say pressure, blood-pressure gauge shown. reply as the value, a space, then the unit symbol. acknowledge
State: 10 mmHg
